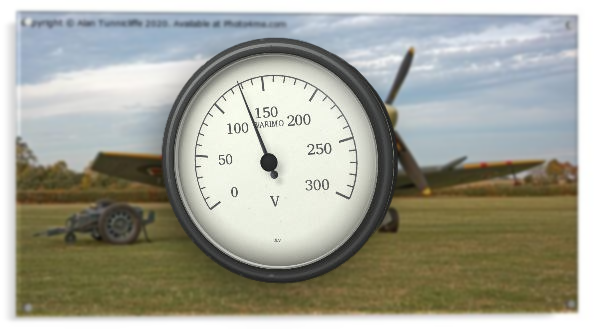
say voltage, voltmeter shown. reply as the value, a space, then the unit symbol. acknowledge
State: 130 V
